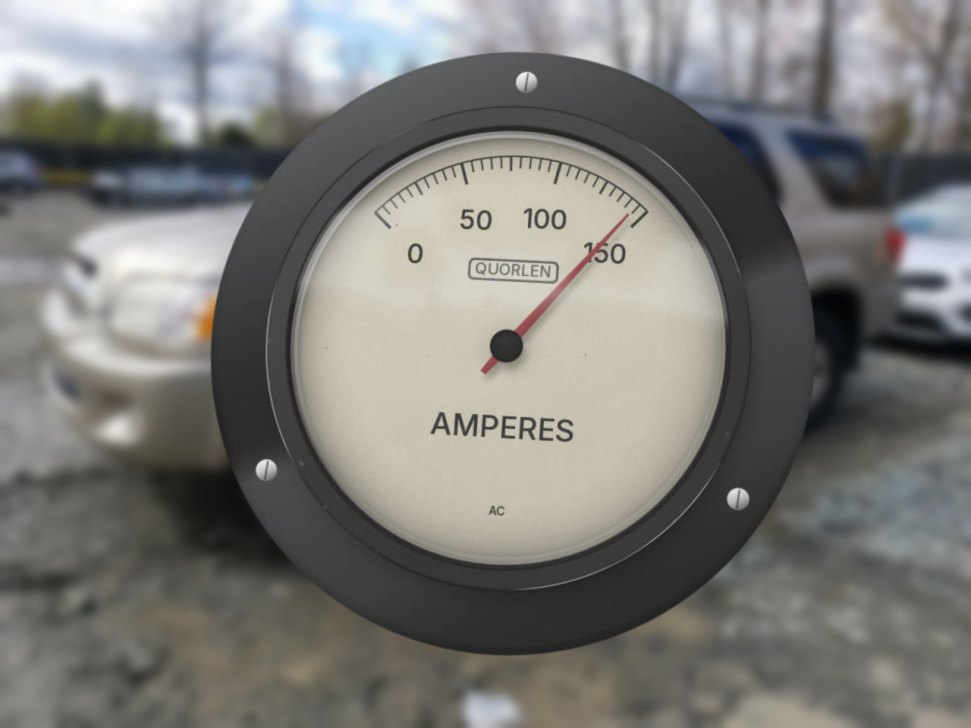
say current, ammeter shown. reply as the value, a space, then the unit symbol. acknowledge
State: 145 A
